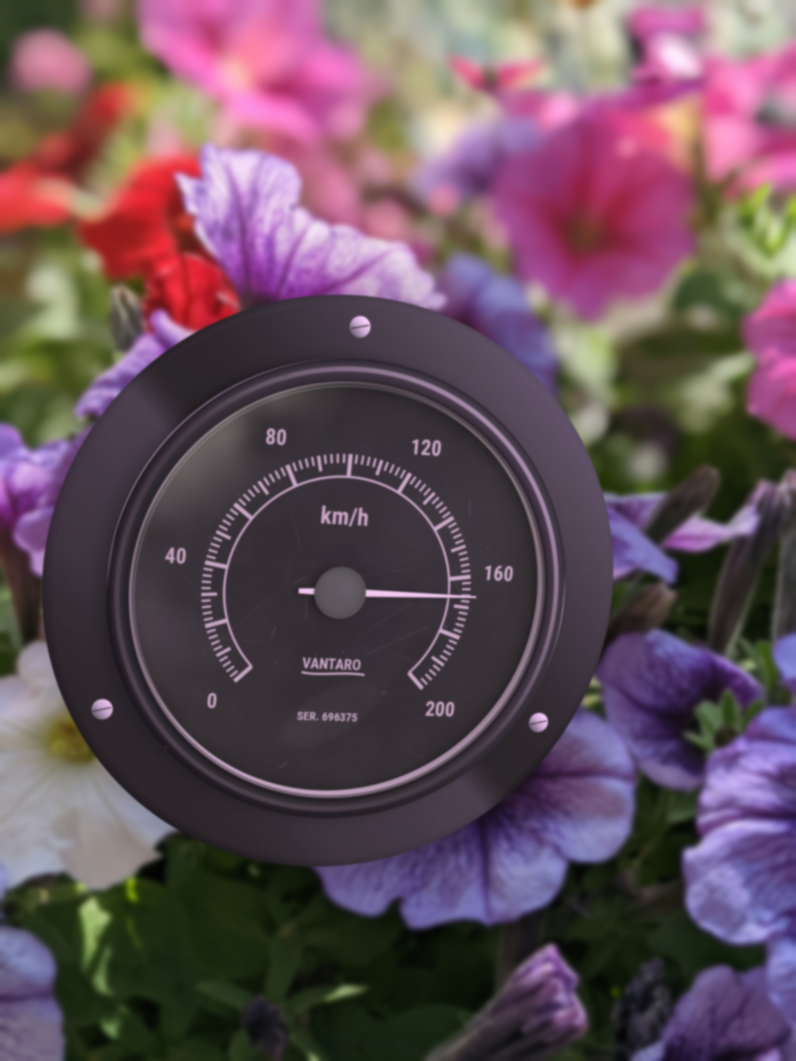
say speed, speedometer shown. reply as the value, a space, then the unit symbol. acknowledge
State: 166 km/h
